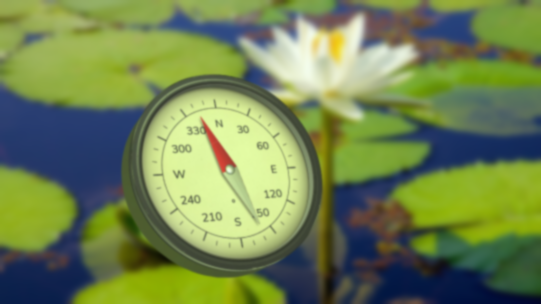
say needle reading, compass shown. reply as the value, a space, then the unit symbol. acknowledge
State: 340 °
